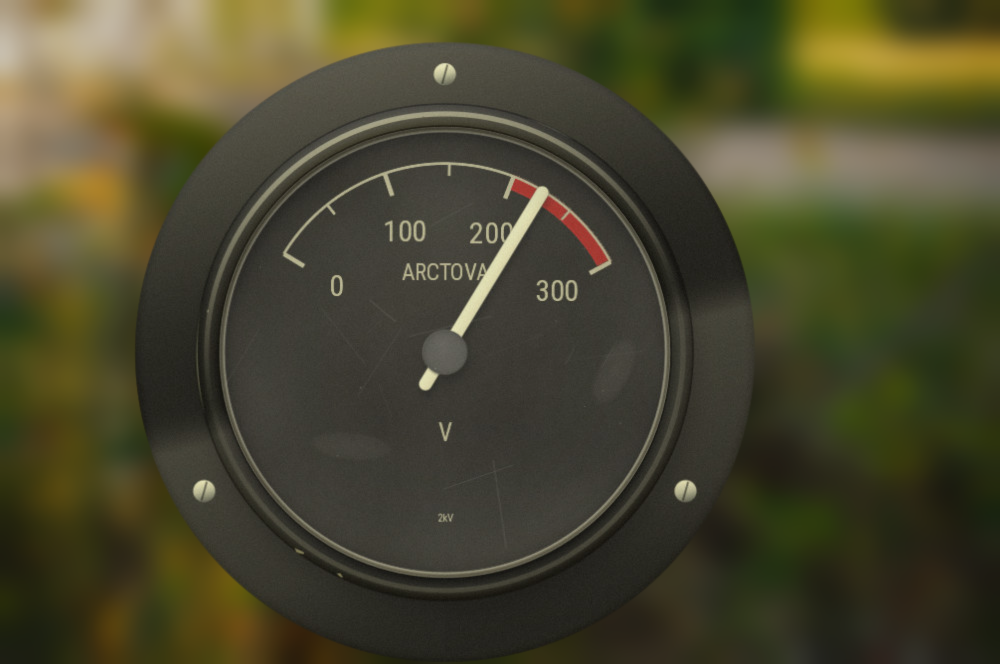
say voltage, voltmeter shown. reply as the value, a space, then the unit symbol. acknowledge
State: 225 V
